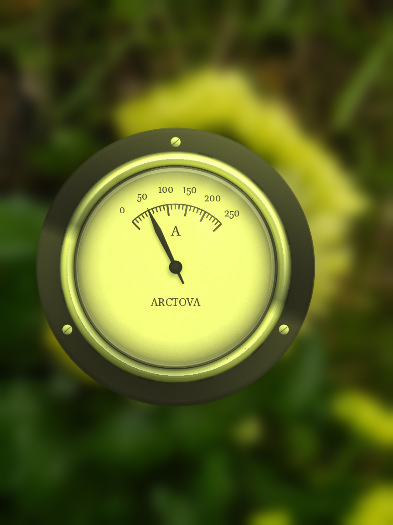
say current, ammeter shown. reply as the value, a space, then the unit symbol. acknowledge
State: 50 A
